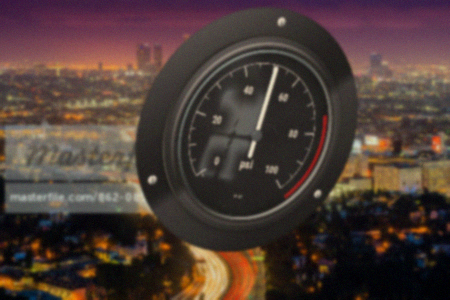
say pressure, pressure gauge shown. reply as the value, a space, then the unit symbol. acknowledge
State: 50 psi
